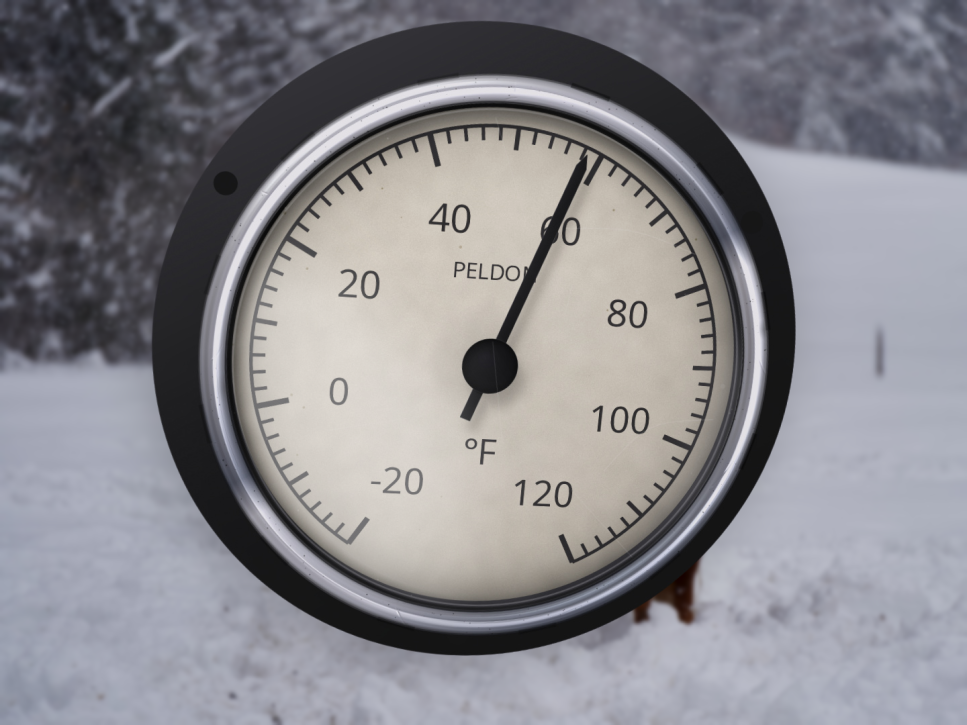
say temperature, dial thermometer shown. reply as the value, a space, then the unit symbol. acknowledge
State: 58 °F
